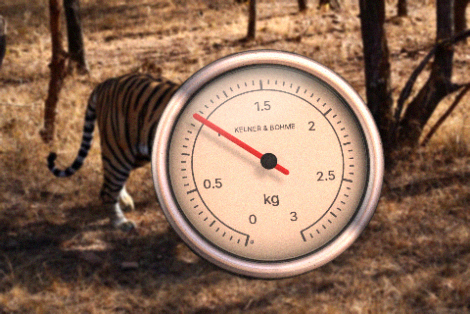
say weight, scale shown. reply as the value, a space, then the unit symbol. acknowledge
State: 1 kg
